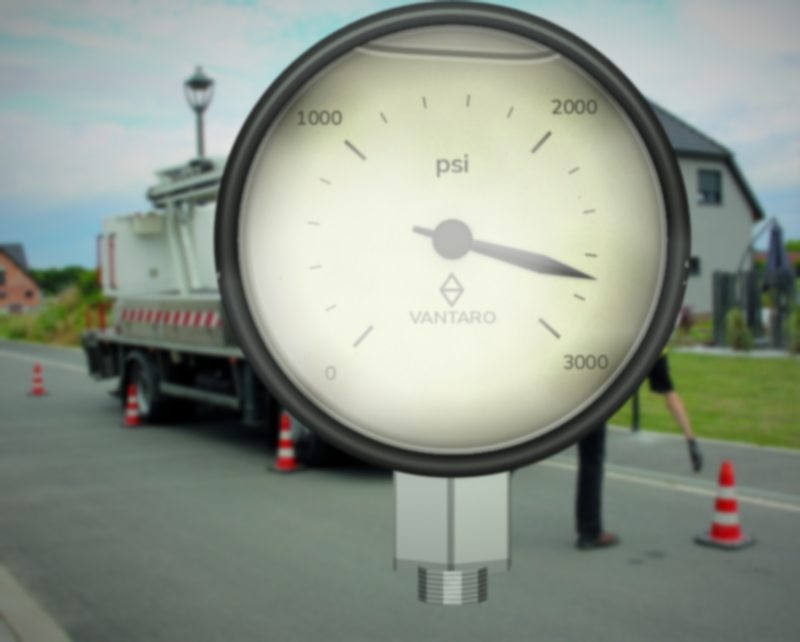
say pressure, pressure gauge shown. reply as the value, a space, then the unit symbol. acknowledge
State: 2700 psi
